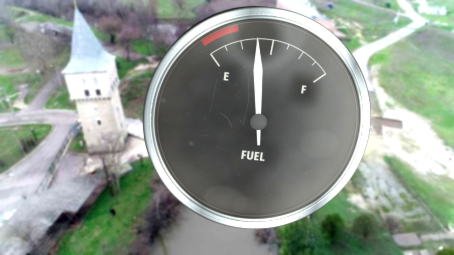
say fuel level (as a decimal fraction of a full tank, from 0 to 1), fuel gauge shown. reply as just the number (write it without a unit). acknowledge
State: 0.375
